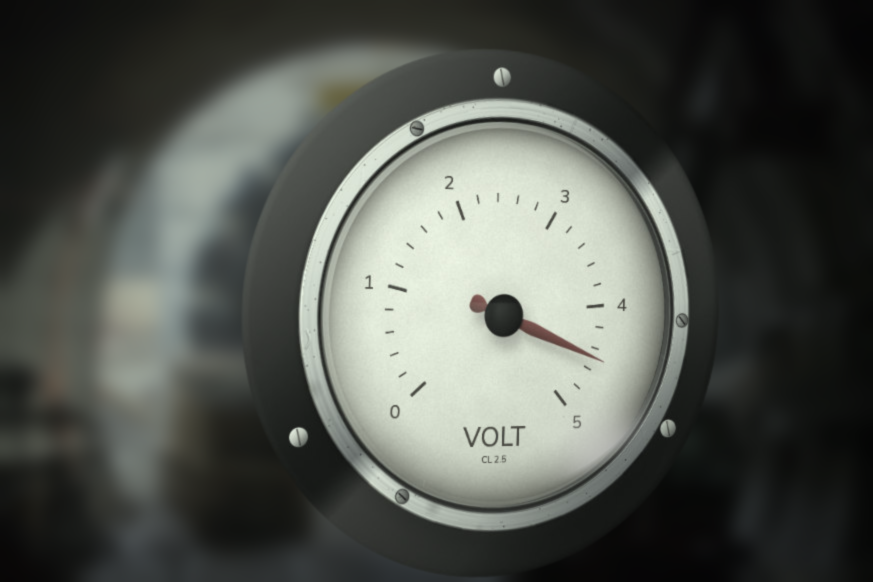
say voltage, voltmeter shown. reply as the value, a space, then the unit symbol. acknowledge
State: 4.5 V
